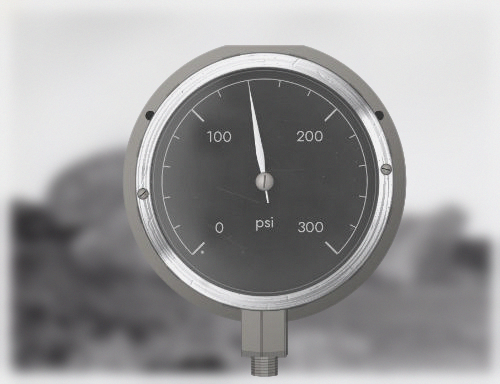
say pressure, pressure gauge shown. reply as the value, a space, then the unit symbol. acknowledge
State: 140 psi
